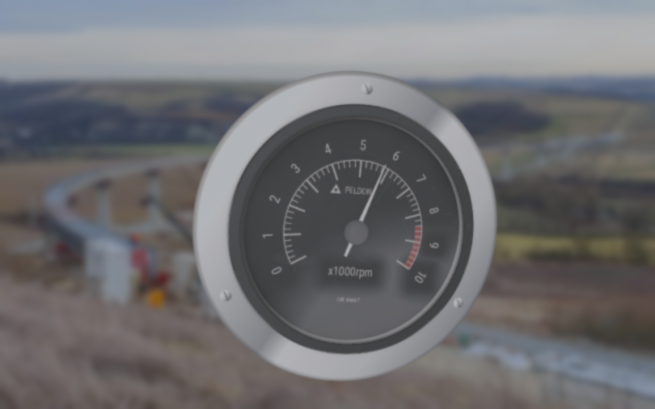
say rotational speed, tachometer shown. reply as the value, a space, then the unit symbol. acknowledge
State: 5800 rpm
